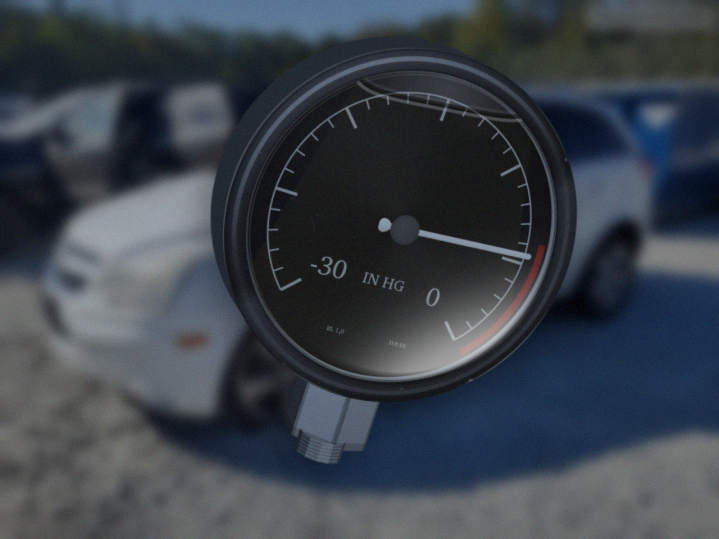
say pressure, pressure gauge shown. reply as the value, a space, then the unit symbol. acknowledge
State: -5.5 inHg
